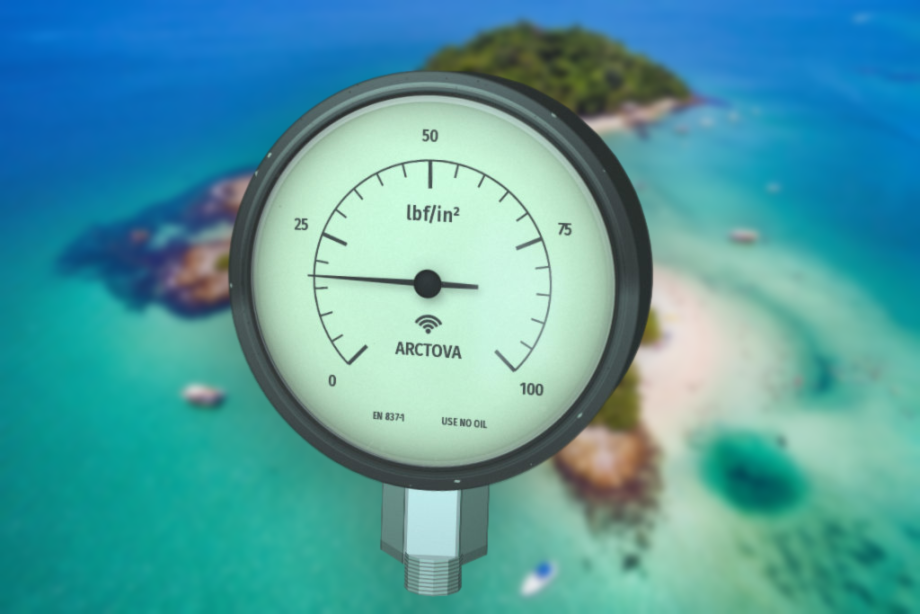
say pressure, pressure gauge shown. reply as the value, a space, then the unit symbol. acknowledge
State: 17.5 psi
